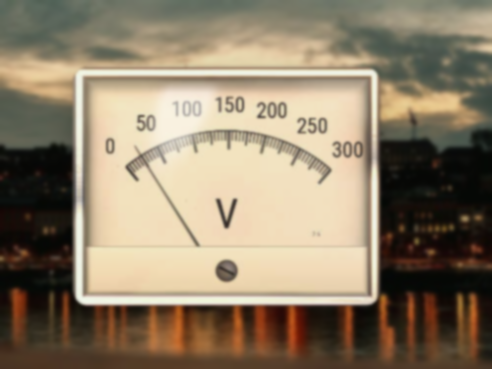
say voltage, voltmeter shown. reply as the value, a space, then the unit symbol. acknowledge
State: 25 V
